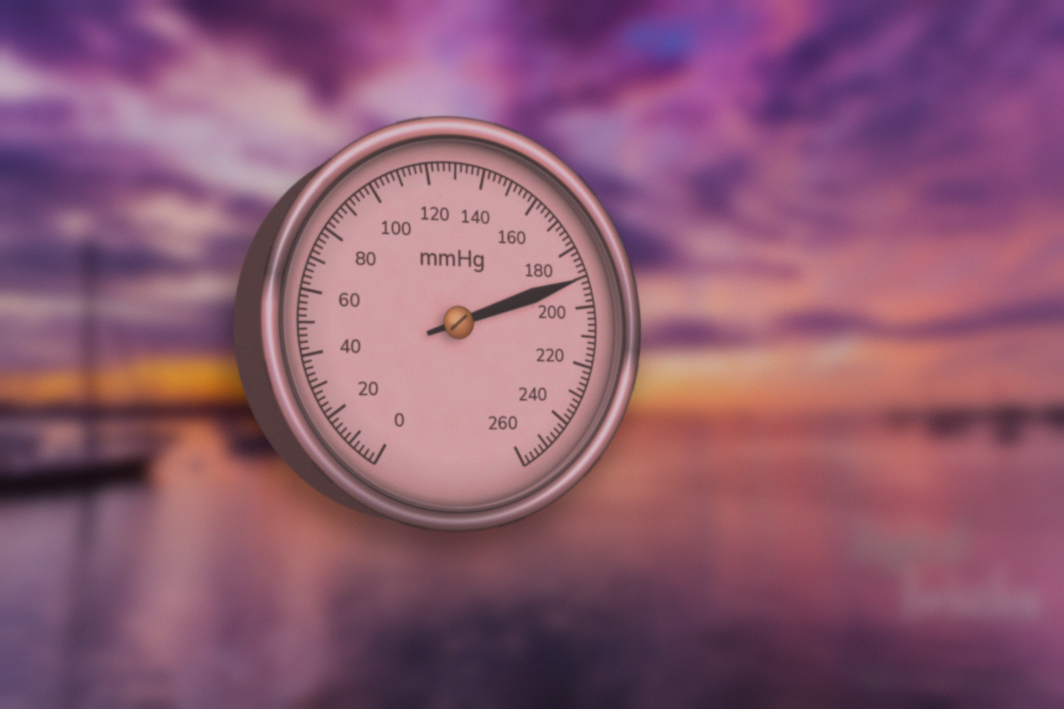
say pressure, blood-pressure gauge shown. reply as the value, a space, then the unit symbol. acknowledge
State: 190 mmHg
